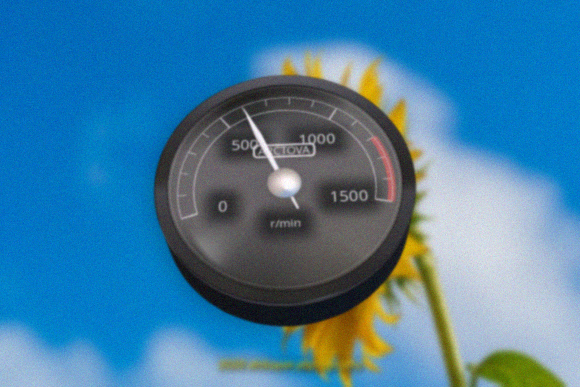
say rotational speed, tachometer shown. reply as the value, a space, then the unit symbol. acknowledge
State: 600 rpm
